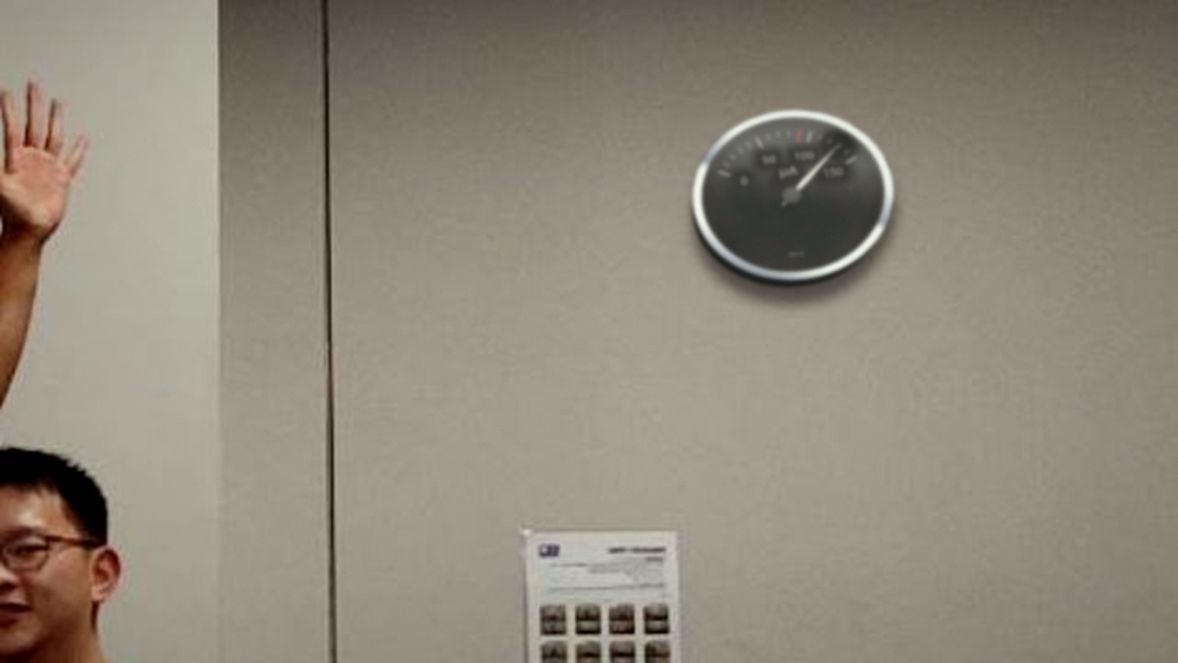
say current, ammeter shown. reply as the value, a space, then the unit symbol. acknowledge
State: 130 µA
